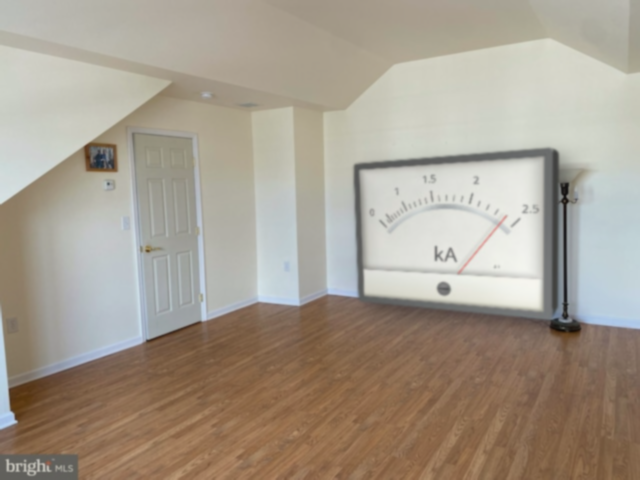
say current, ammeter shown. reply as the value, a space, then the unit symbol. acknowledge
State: 2.4 kA
